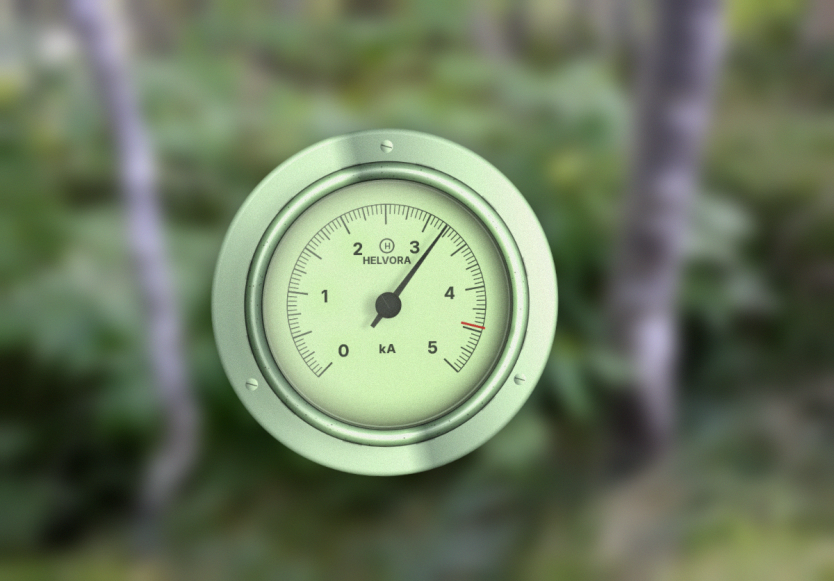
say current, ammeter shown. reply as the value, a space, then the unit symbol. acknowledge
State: 3.2 kA
